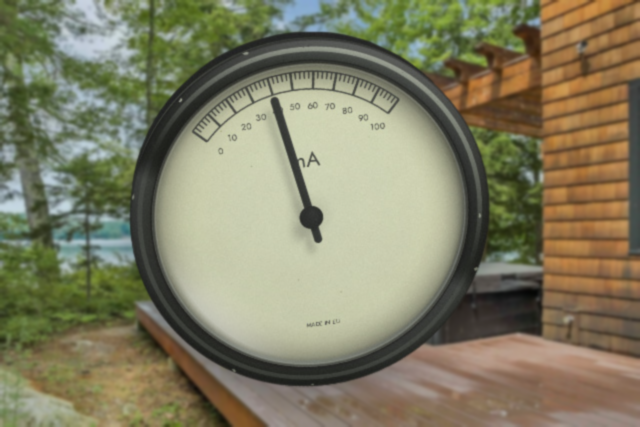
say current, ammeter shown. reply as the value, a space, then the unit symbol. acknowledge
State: 40 mA
